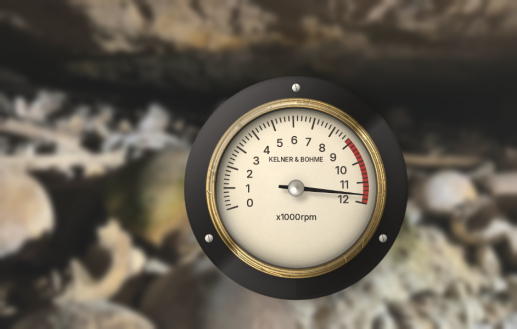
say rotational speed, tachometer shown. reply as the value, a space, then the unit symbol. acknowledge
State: 11600 rpm
